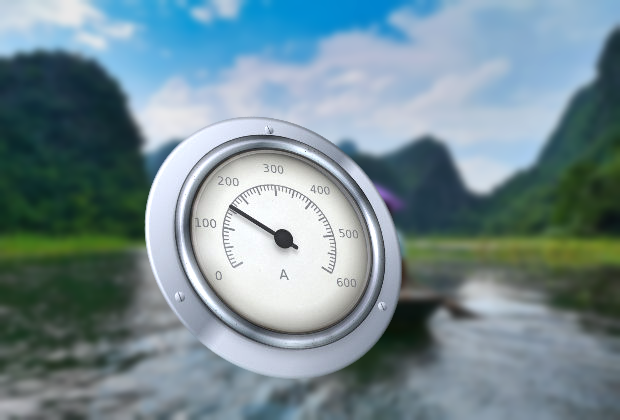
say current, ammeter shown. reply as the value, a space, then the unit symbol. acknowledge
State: 150 A
